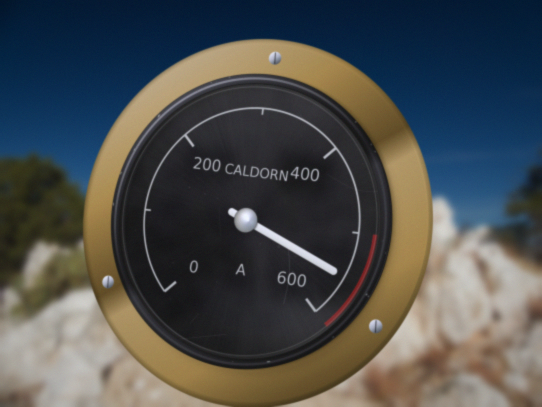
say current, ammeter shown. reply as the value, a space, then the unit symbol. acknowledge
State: 550 A
